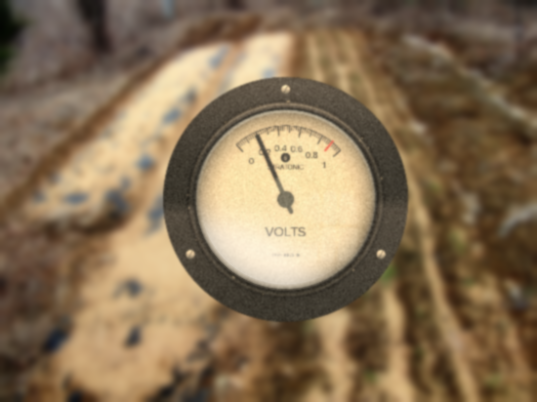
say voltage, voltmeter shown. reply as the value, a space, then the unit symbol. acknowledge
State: 0.2 V
